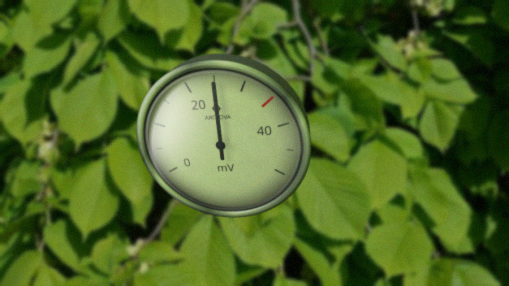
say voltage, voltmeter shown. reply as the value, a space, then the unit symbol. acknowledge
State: 25 mV
